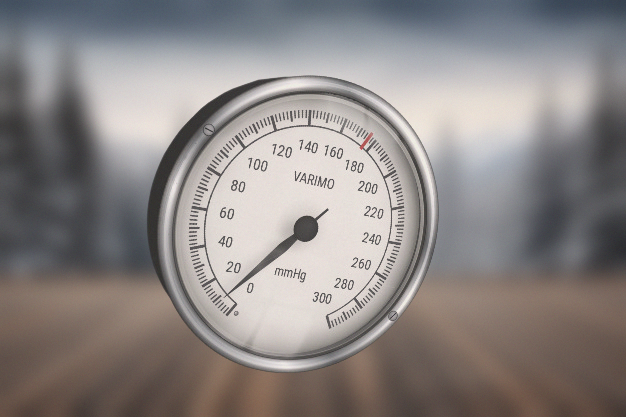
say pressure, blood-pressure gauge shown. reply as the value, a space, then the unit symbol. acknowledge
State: 10 mmHg
